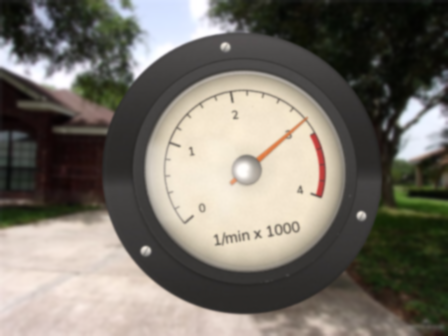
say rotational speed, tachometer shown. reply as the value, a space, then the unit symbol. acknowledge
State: 3000 rpm
